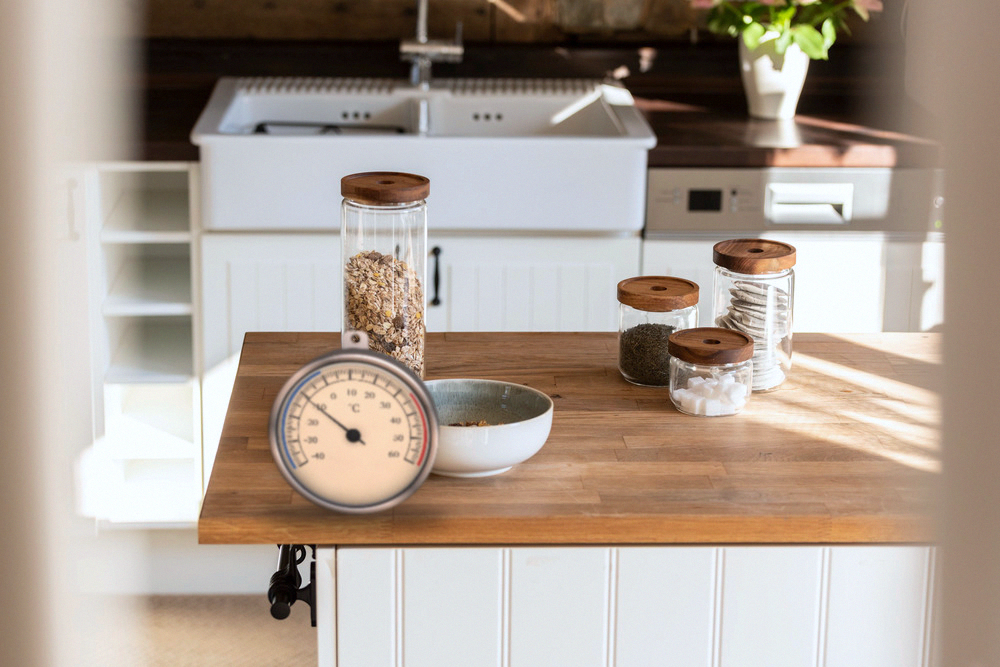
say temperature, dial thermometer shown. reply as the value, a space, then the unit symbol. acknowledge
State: -10 °C
